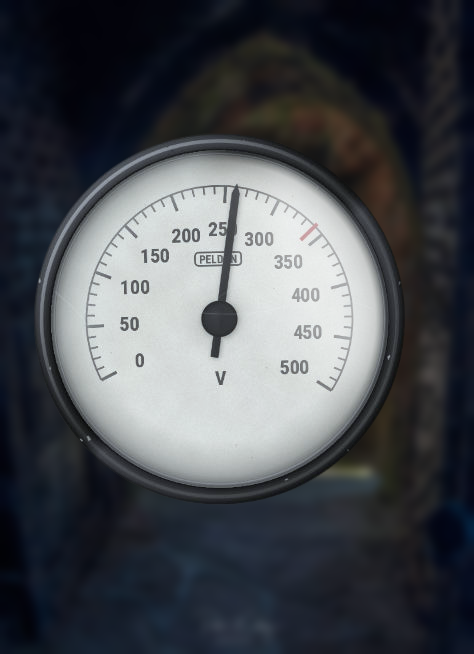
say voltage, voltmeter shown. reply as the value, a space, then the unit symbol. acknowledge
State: 260 V
